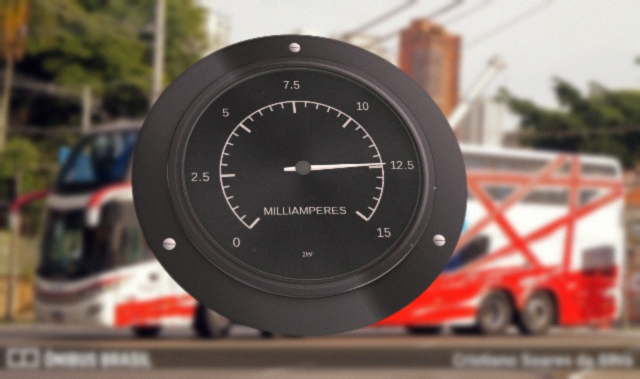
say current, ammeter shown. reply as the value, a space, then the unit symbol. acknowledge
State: 12.5 mA
